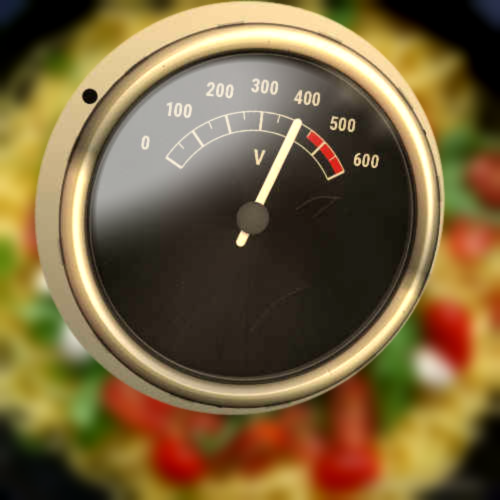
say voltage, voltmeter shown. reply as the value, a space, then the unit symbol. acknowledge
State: 400 V
